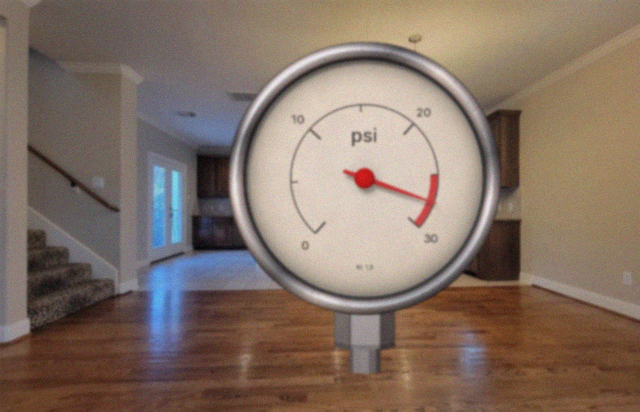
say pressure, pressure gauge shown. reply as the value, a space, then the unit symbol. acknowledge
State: 27.5 psi
